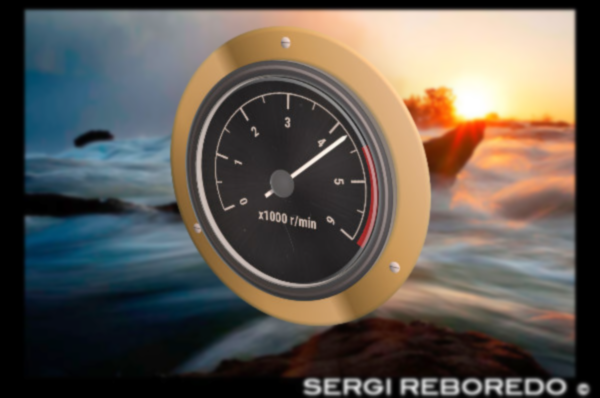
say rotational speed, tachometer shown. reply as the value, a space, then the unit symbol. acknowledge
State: 4250 rpm
